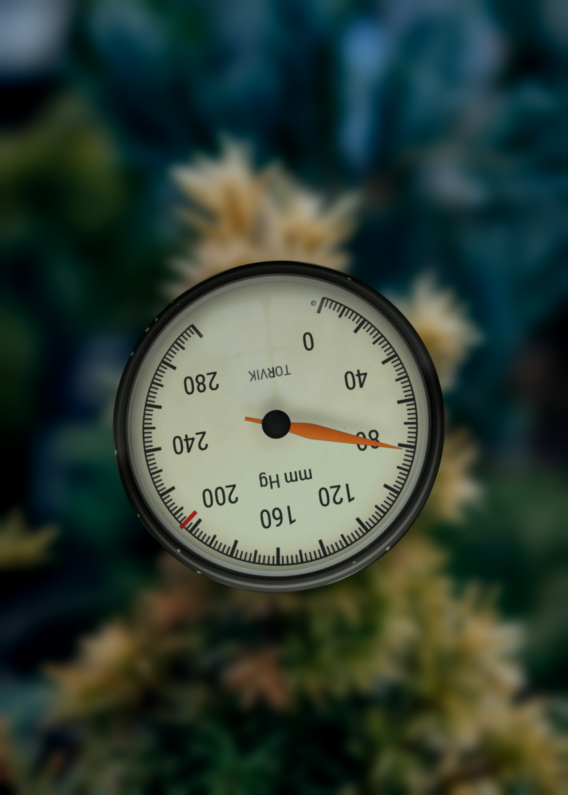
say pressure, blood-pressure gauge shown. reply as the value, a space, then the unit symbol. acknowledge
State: 82 mmHg
